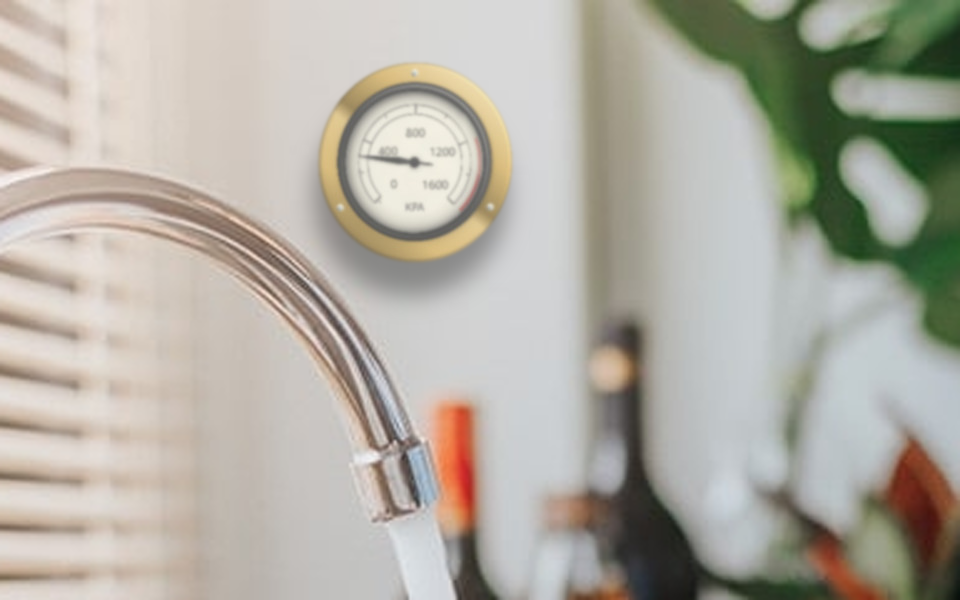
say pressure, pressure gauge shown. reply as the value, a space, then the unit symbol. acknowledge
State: 300 kPa
